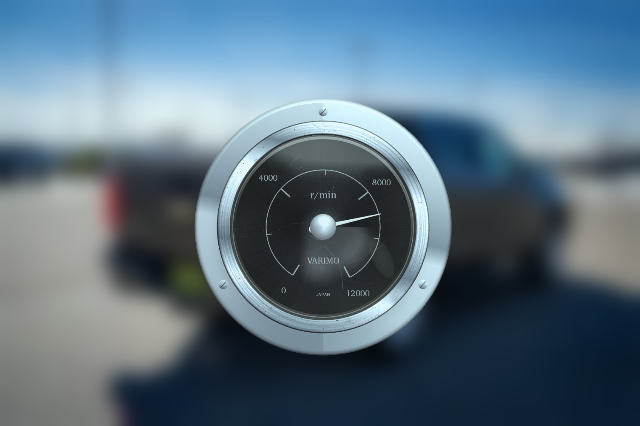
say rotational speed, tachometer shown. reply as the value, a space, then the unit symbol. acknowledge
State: 9000 rpm
